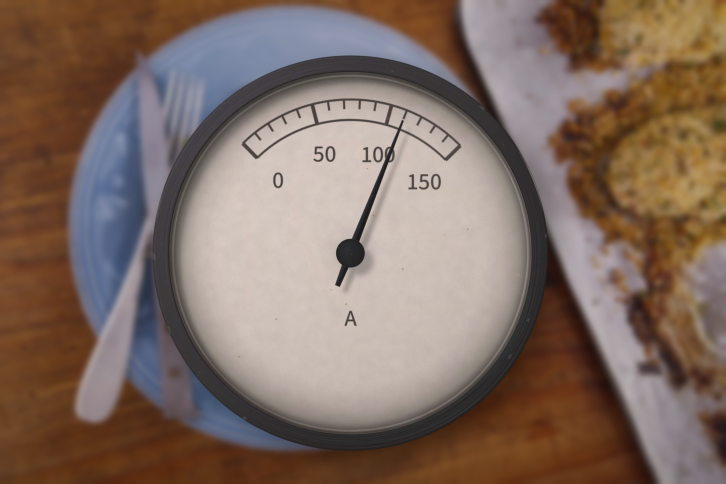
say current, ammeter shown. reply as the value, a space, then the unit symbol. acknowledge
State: 110 A
